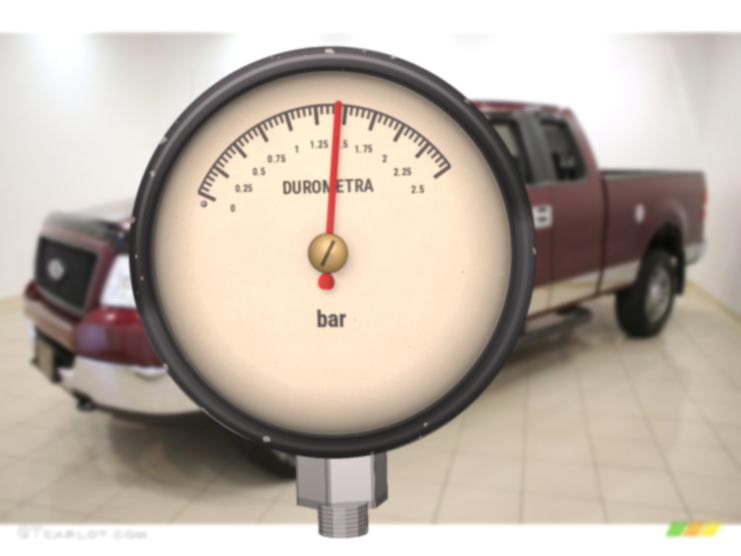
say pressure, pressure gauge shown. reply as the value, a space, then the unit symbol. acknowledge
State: 1.45 bar
